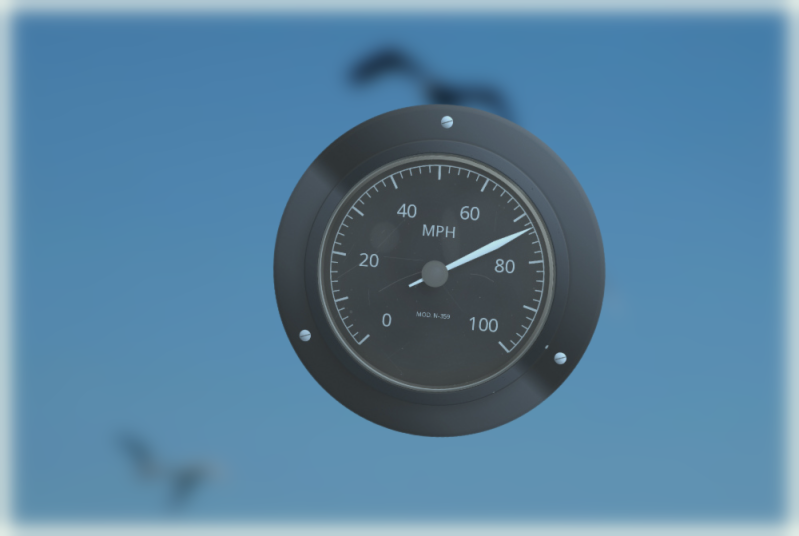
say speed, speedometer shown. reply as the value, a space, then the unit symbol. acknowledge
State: 73 mph
